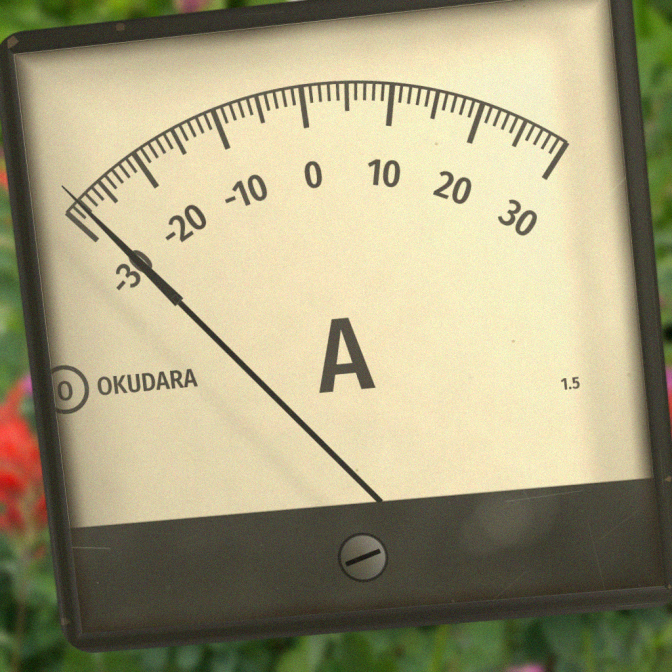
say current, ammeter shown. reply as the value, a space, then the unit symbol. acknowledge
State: -28 A
